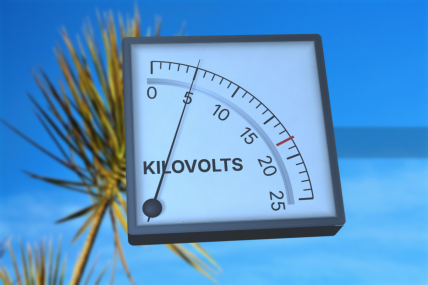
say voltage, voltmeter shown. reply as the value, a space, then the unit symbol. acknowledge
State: 5 kV
